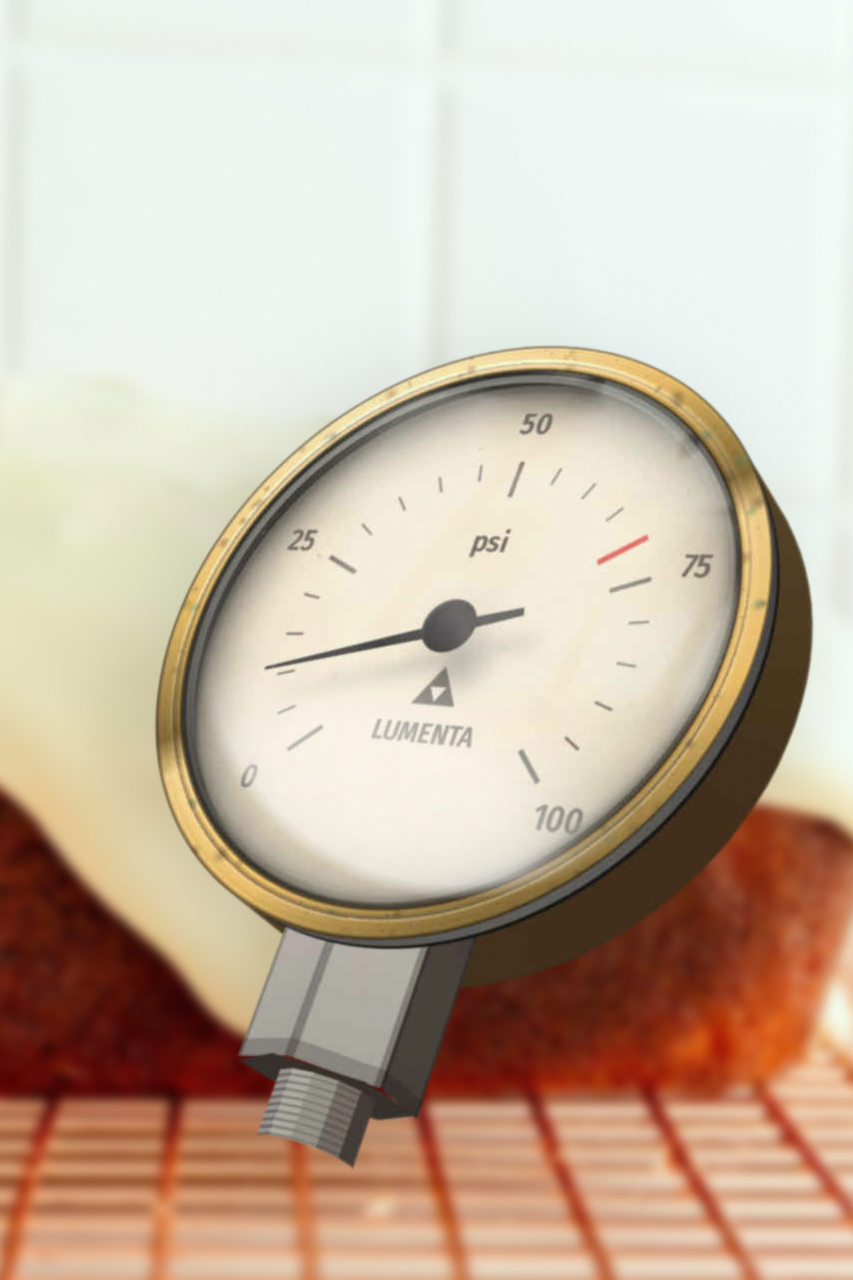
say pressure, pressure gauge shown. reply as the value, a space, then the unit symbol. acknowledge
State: 10 psi
